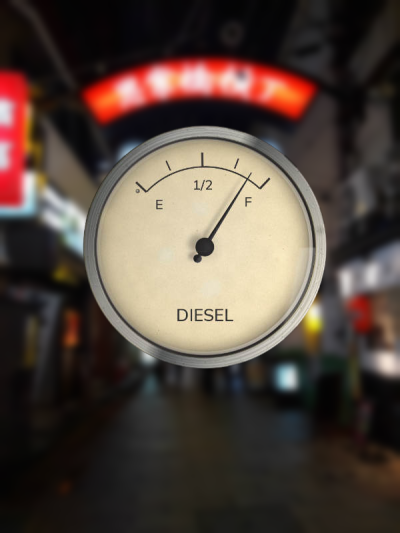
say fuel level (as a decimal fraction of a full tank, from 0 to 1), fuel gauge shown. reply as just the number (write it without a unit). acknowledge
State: 0.875
